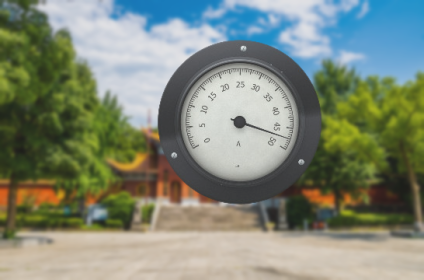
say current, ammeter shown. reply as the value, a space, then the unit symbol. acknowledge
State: 47.5 A
